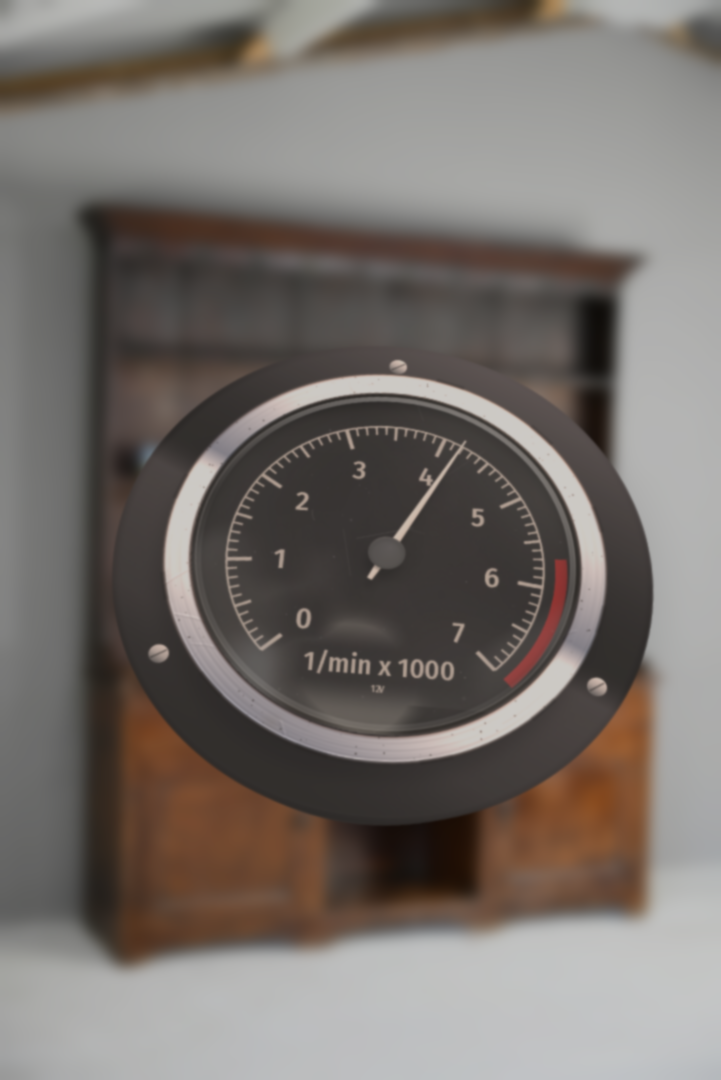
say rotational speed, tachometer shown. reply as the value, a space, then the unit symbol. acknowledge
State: 4200 rpm
